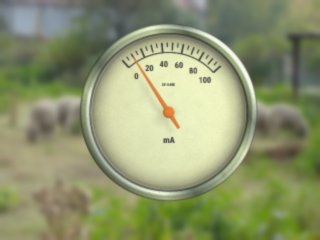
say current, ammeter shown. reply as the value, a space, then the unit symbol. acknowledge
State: 10 mA
